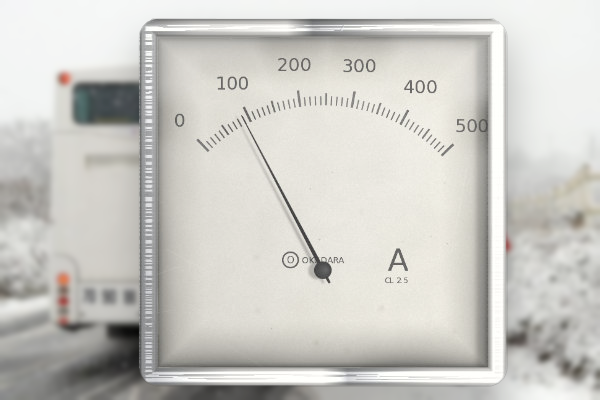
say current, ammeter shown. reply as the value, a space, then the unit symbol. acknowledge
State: 90 A
